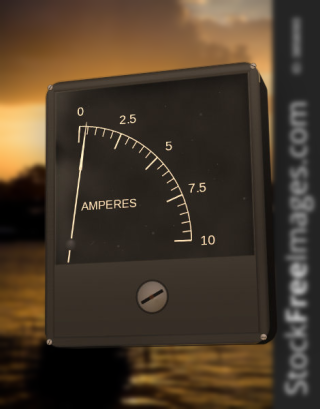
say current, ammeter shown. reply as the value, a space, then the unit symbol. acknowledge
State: 0.5 A
